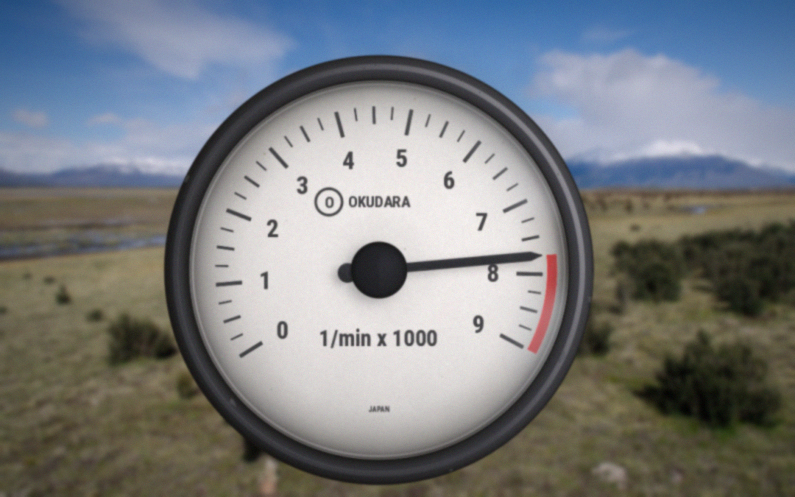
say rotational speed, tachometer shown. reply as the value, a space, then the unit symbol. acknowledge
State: 7750 rpm
